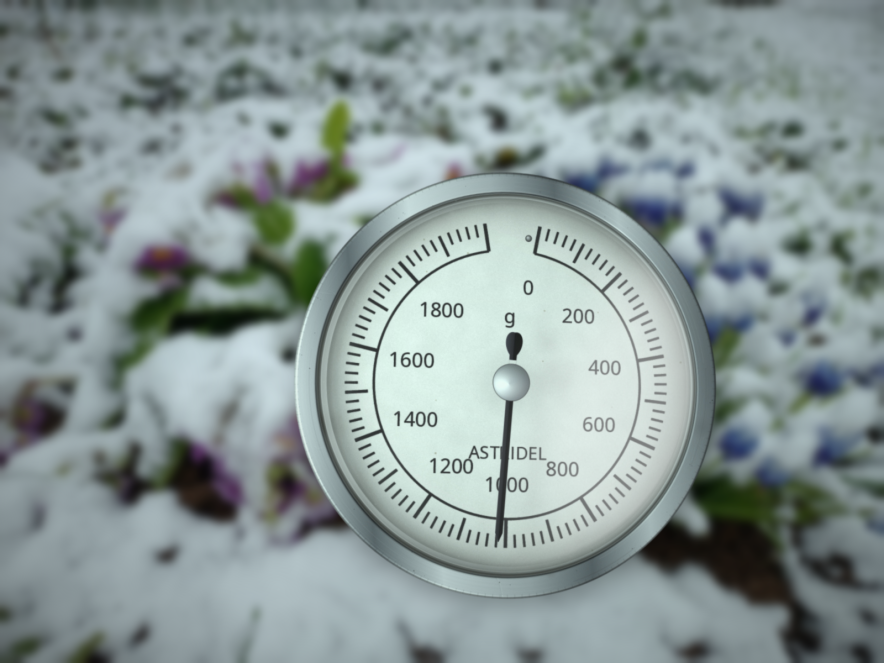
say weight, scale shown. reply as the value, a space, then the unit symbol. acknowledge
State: 1020 g
